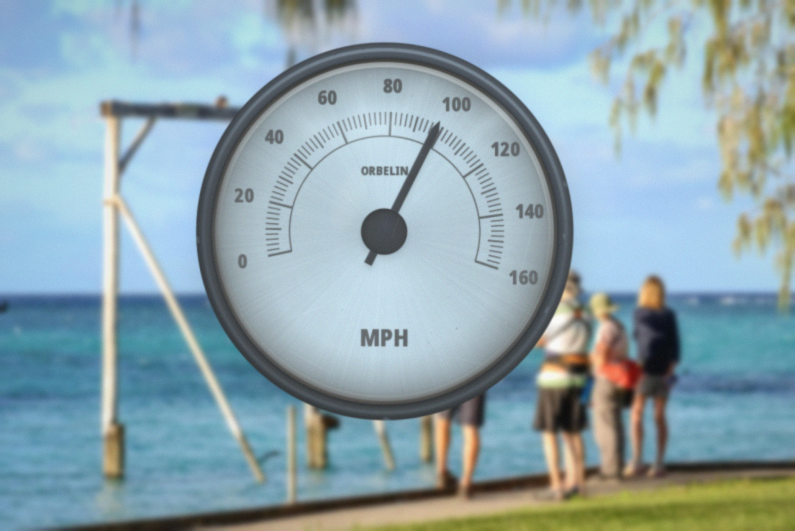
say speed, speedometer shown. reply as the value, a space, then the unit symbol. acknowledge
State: 98 mph
